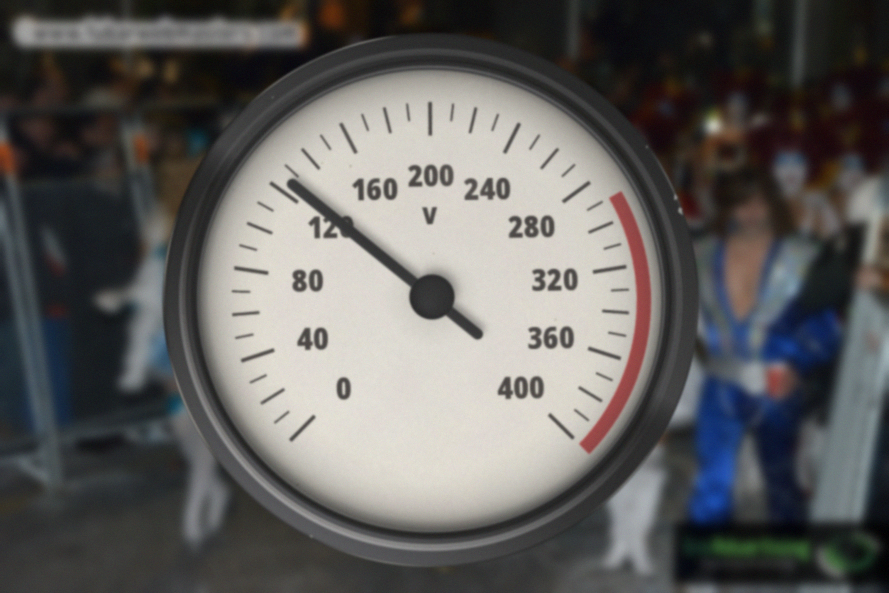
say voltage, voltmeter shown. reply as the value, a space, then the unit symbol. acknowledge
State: 125 V
